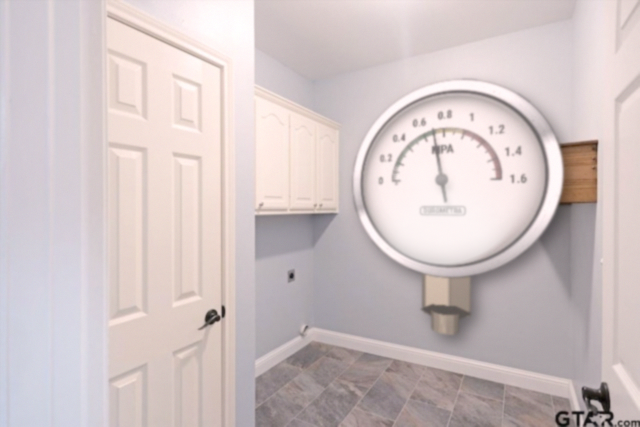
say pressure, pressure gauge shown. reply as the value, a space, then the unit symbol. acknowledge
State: 0.7 MPa
